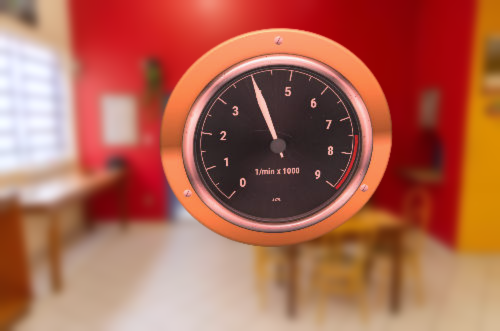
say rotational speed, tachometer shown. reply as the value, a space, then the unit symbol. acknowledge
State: 4000 rpm
